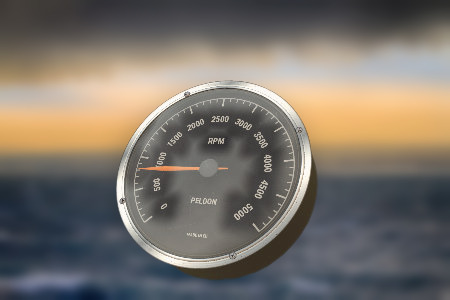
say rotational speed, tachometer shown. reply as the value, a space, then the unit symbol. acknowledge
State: 800 rpm
